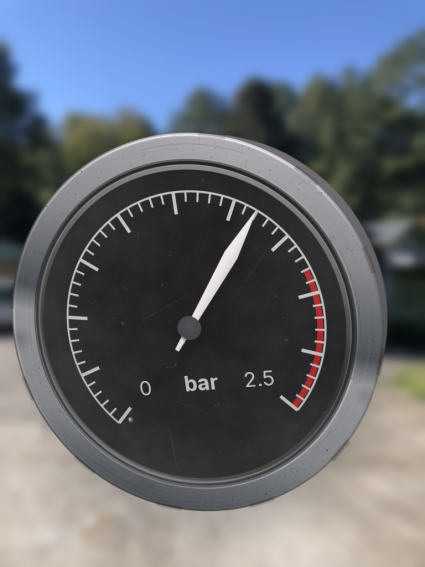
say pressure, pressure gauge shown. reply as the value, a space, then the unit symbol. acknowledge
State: 1.6 bar
